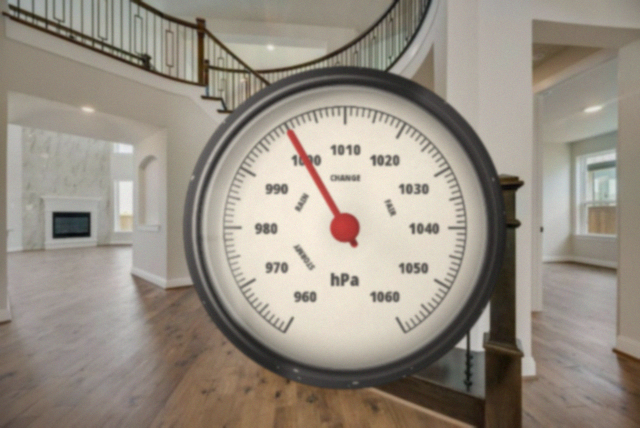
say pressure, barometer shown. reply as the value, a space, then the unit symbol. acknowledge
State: 1000 hPa
